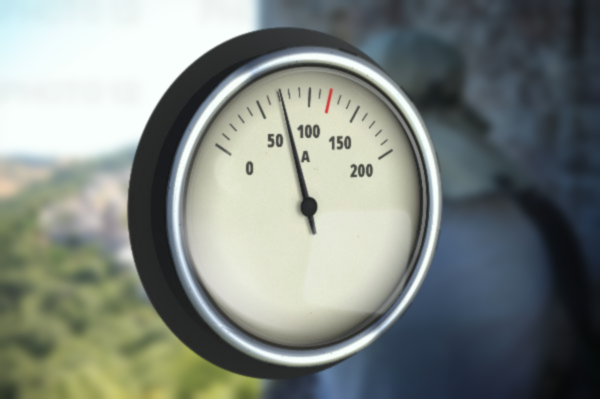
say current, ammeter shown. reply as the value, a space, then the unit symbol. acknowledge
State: 70 A
